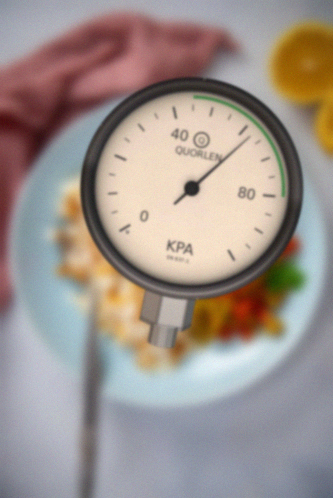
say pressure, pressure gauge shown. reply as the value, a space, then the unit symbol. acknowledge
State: 62.5 kPa
